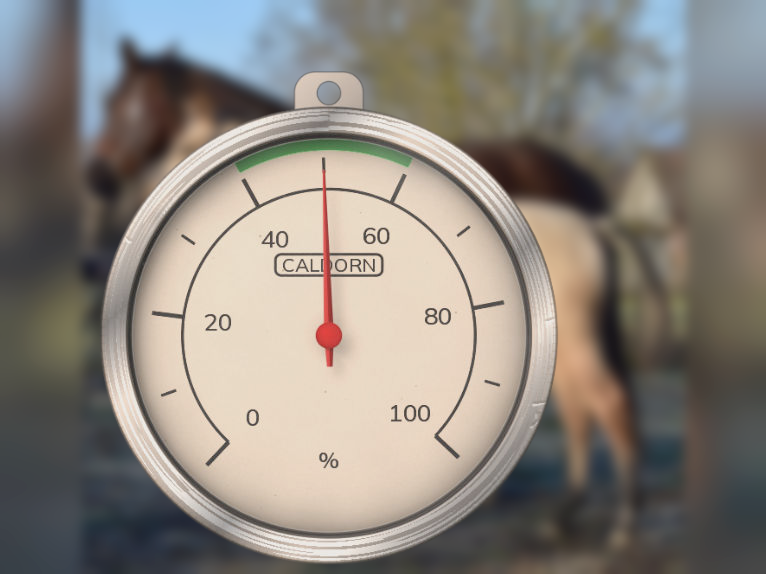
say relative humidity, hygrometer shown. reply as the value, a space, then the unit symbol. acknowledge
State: 50 %
